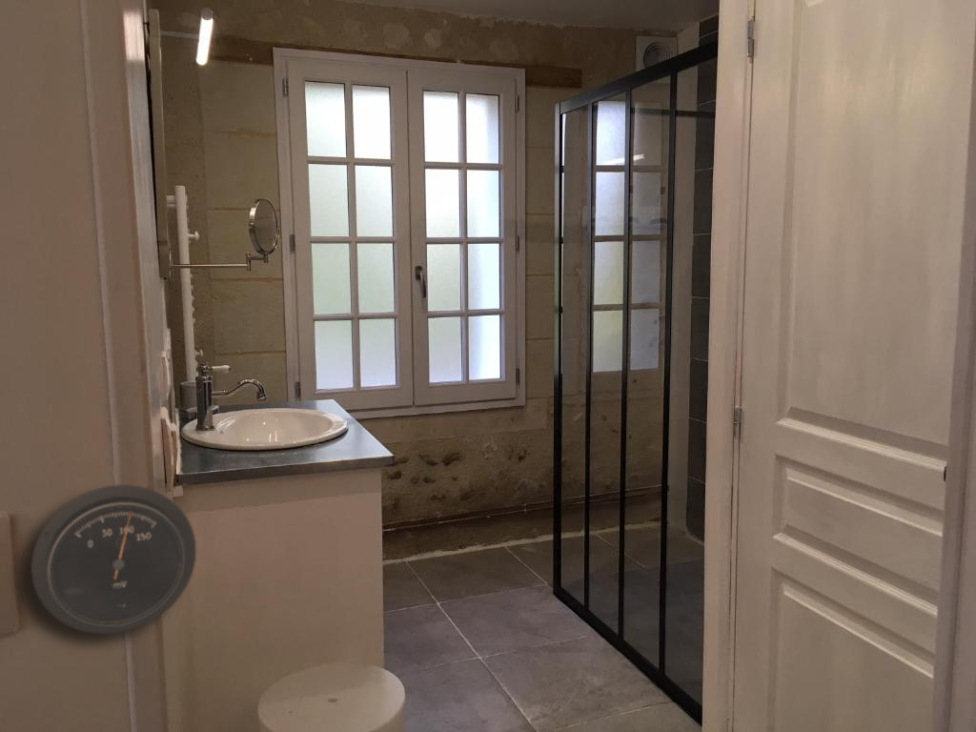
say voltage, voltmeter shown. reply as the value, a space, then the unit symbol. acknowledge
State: 100 mV
